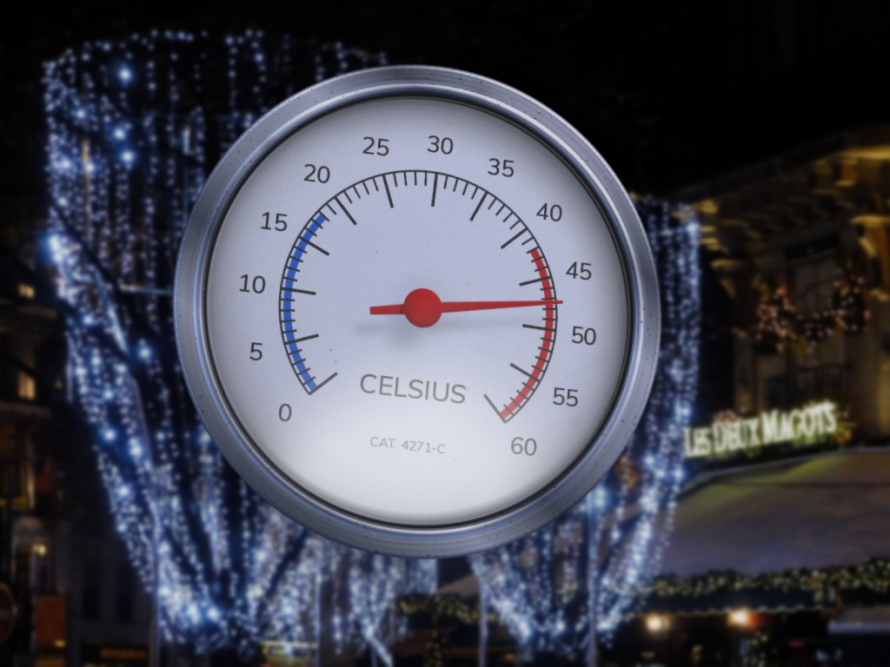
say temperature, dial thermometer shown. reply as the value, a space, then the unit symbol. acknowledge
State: 47.5 °C
